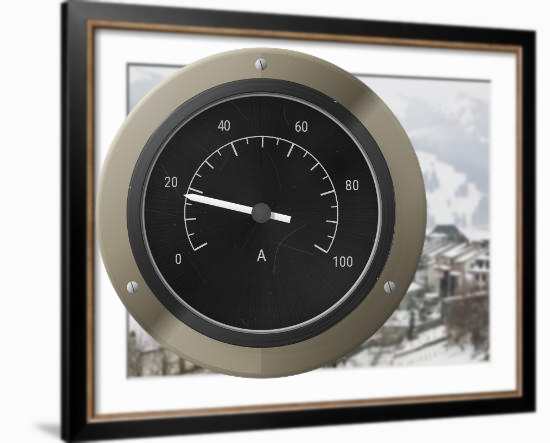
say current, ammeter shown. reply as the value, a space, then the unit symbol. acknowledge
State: 17.5 A
